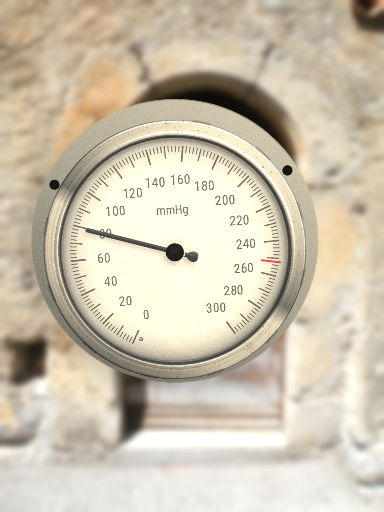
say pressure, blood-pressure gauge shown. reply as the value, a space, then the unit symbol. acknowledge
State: 80 mmHg
